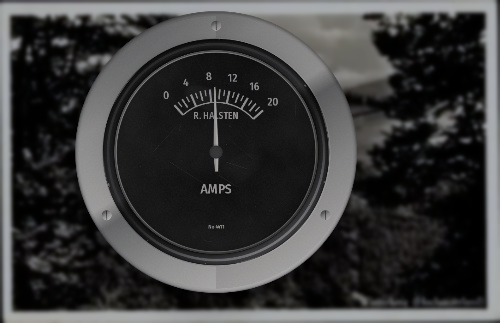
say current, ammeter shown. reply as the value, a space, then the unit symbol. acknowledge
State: 9 A
